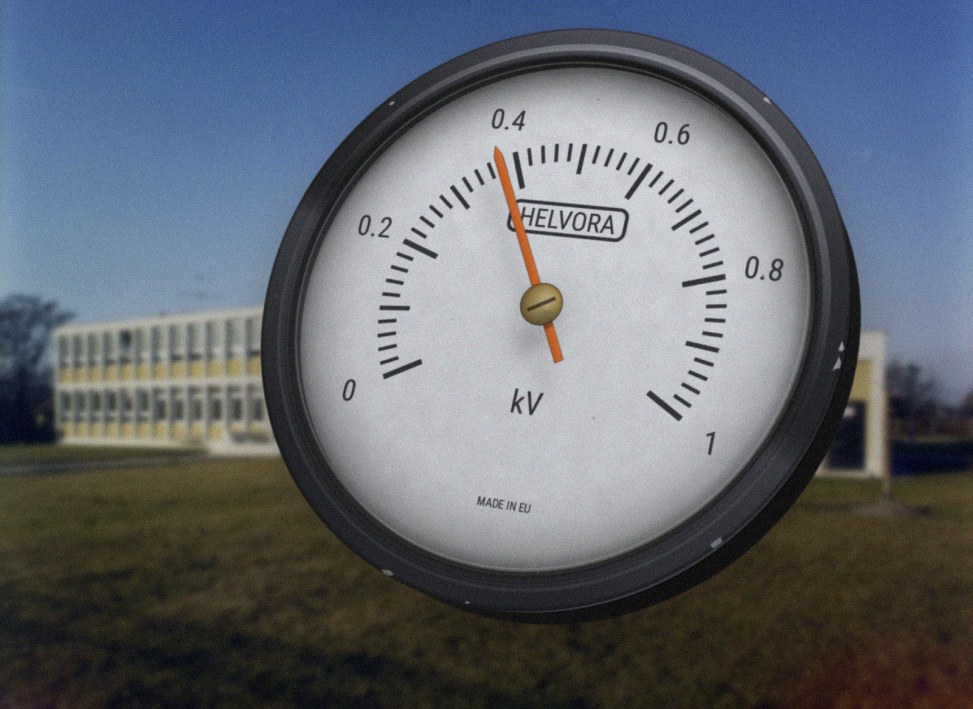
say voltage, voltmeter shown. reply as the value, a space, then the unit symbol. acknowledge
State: 0.38 kV
